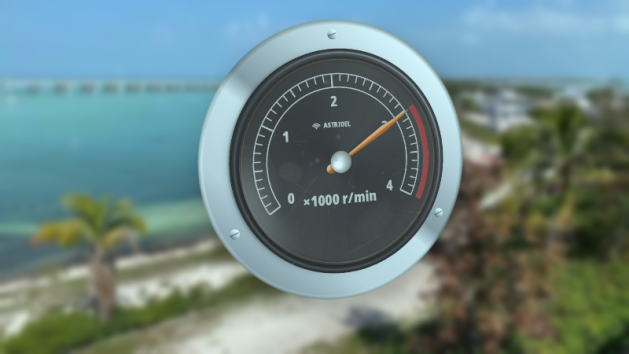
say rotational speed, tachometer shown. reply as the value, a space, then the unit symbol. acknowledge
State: 3000 rpm
